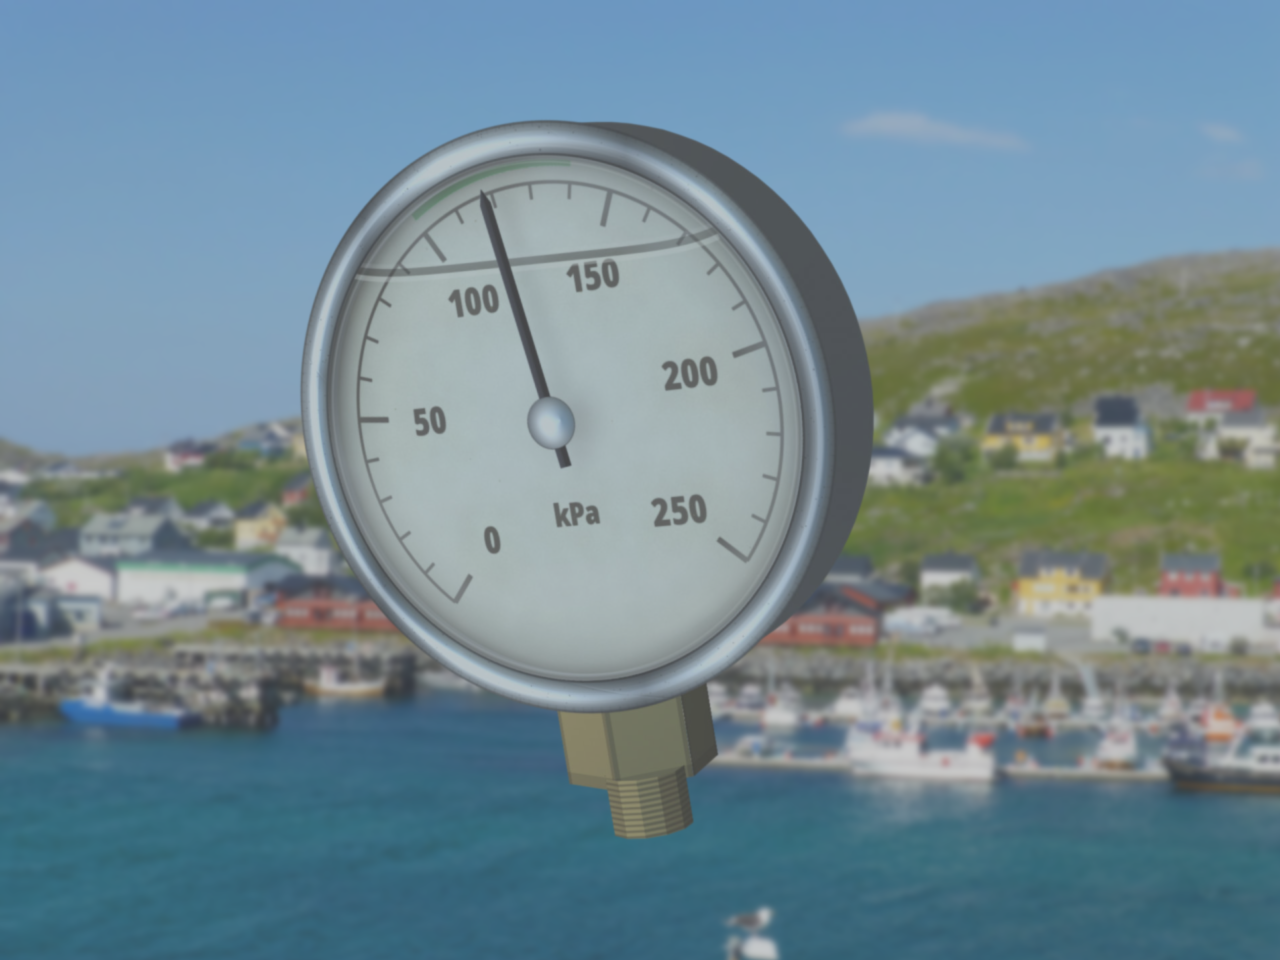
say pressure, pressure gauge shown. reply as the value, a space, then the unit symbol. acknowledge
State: 120 kPa
